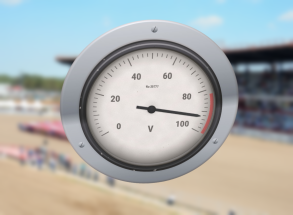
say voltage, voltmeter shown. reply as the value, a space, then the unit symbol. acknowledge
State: 92 V
